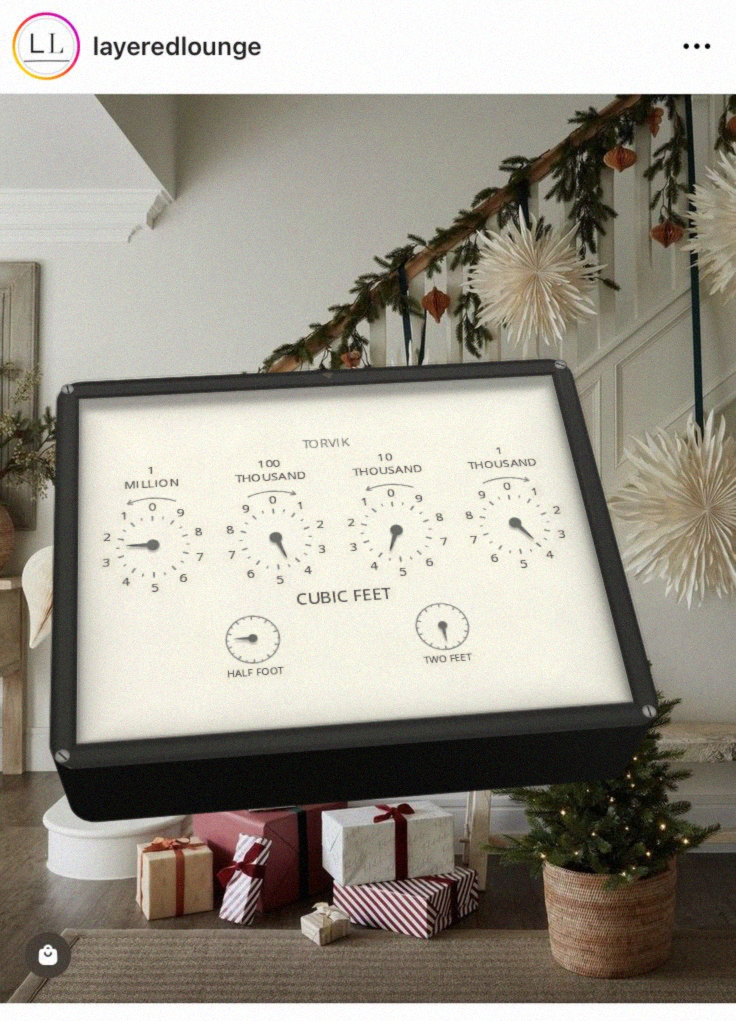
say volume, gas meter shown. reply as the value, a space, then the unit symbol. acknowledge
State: 244400 ft³
